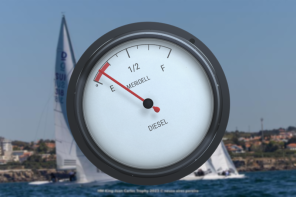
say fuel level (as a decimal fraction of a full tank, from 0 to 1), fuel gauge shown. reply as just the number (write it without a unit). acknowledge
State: 0.125
